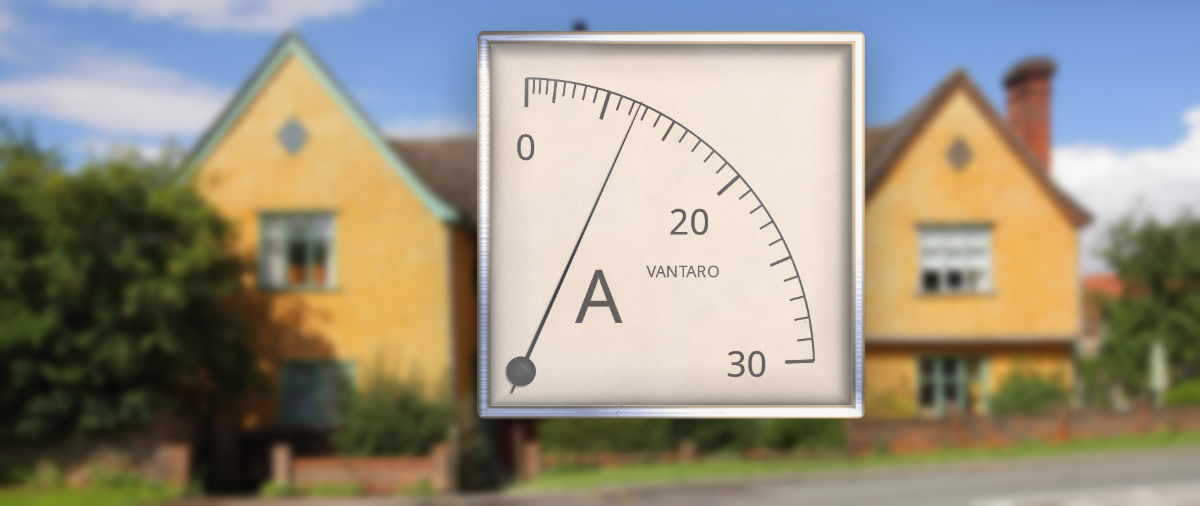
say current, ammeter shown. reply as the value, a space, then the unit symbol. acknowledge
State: 12.5 A
